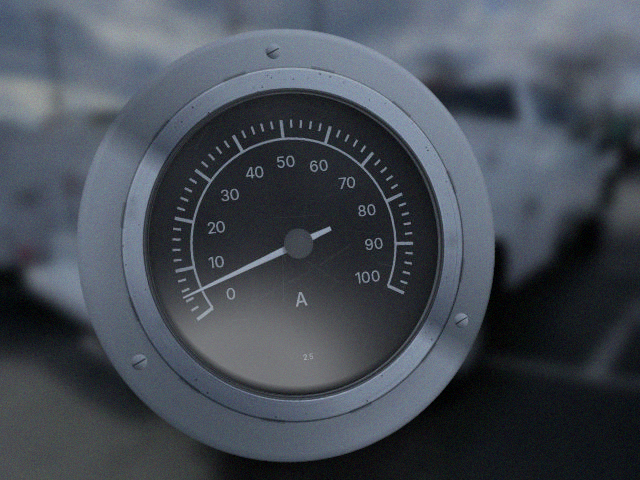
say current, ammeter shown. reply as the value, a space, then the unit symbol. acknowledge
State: 5 A
